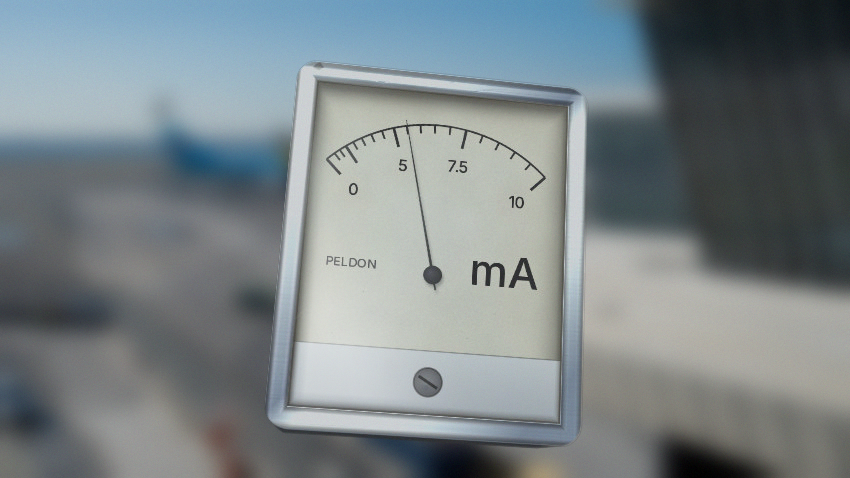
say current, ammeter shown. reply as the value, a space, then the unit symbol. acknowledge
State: 5.5 mA
